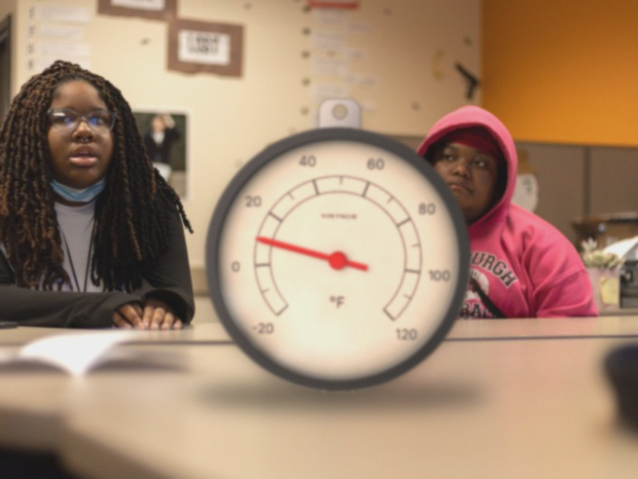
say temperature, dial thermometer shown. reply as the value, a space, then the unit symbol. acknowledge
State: 10 °F
